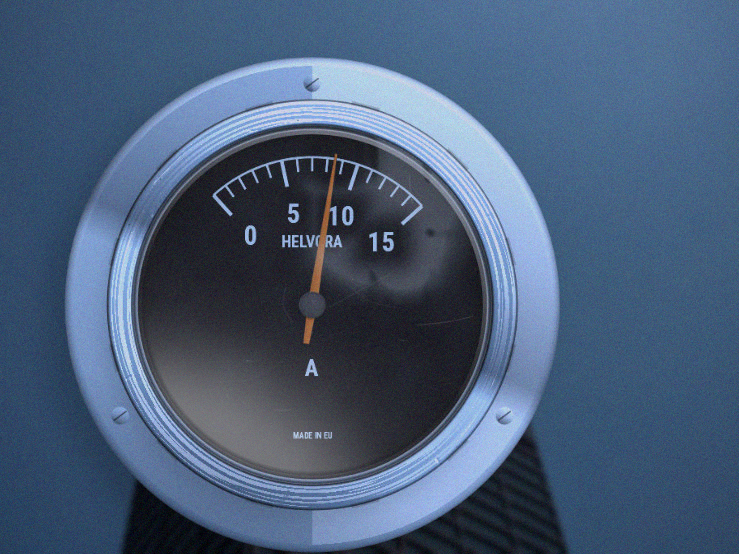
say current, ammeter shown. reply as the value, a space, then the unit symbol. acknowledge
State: 8.5 A
